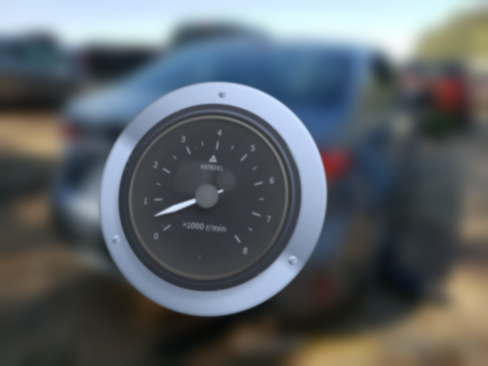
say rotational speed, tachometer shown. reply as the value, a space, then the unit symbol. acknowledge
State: 500 rpm
